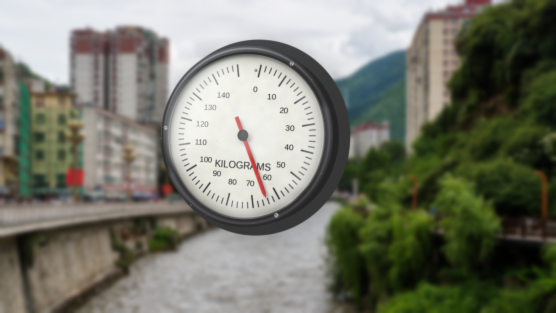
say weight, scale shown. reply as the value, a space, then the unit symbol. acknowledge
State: 64 kg
